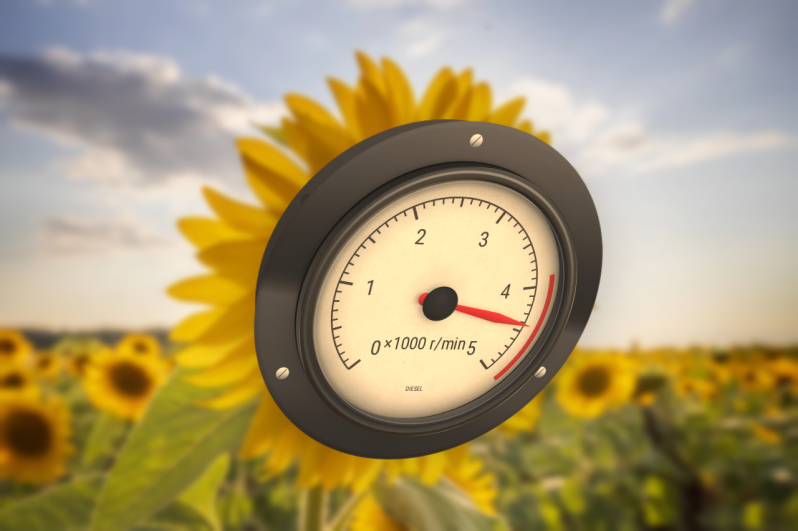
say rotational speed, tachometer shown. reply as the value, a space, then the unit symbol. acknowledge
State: 4400 rpm
